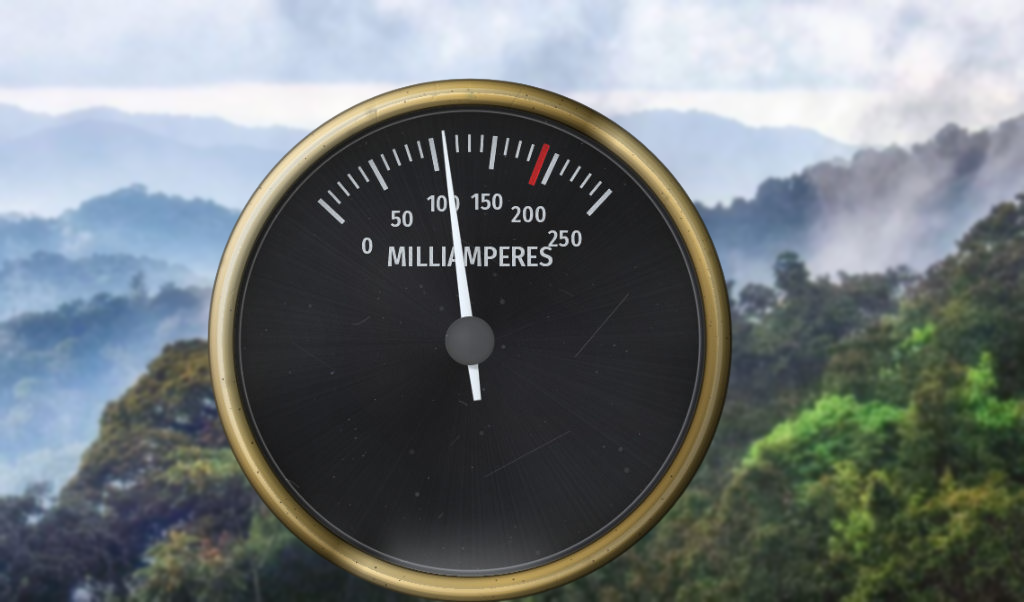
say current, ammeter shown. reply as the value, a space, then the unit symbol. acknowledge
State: 110 mA
